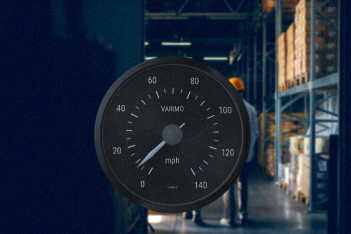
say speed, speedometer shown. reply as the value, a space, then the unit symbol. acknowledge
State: 7.5 mph
